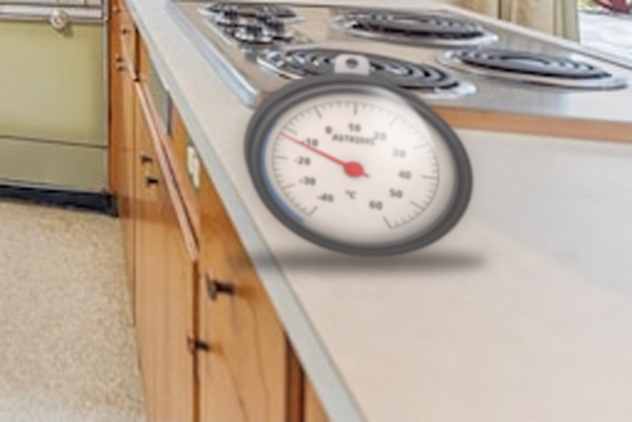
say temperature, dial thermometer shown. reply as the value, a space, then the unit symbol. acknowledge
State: -12 °C
